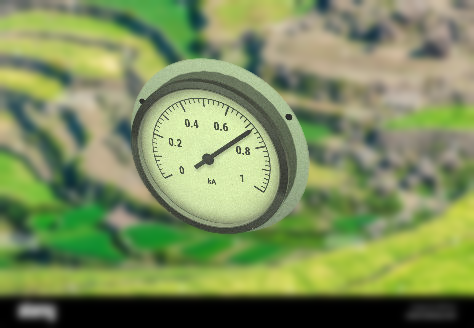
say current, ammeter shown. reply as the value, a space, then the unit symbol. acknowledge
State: 0.72 kA
